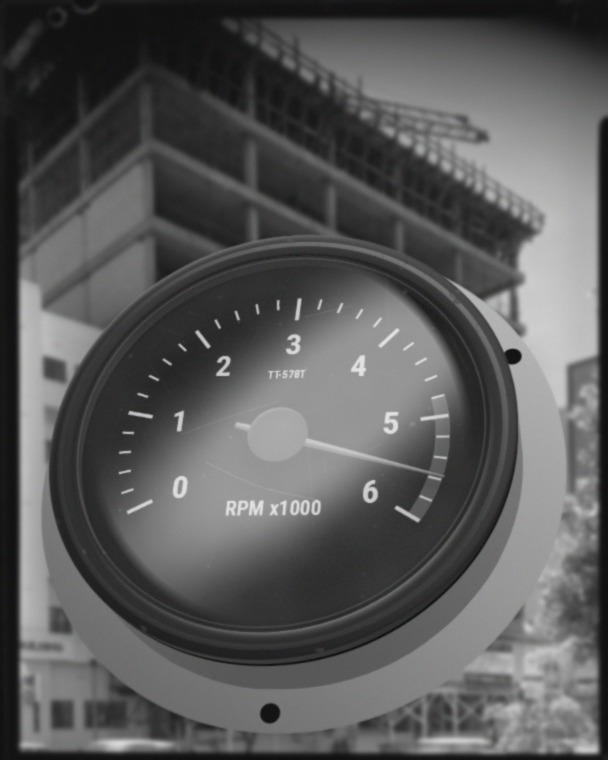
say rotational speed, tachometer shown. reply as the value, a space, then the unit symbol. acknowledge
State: 5600 rpm
